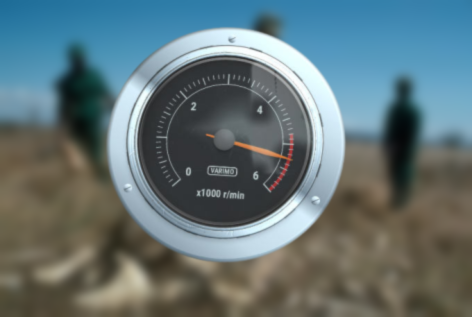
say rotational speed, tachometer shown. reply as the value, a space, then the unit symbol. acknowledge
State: 5300 rpm
